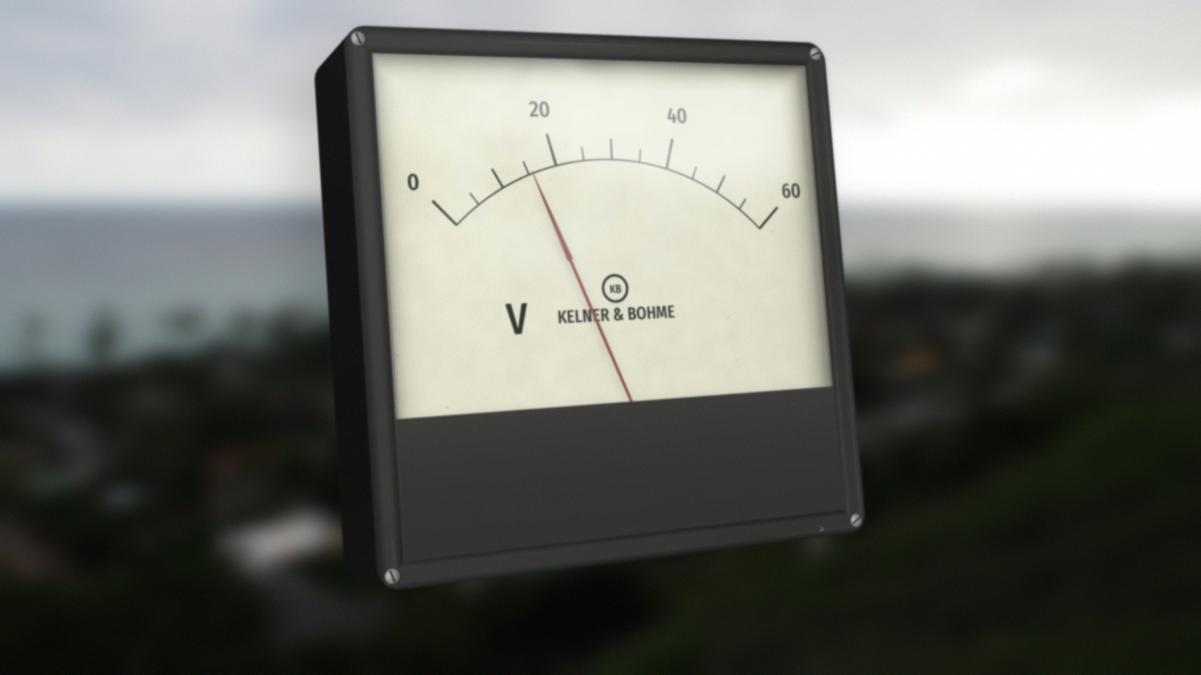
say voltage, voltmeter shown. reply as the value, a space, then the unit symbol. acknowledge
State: 15 V
